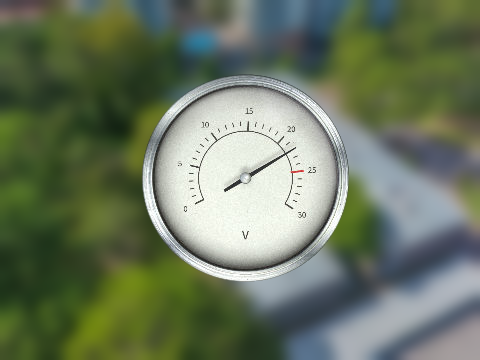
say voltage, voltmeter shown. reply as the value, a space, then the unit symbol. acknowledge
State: 22 V
